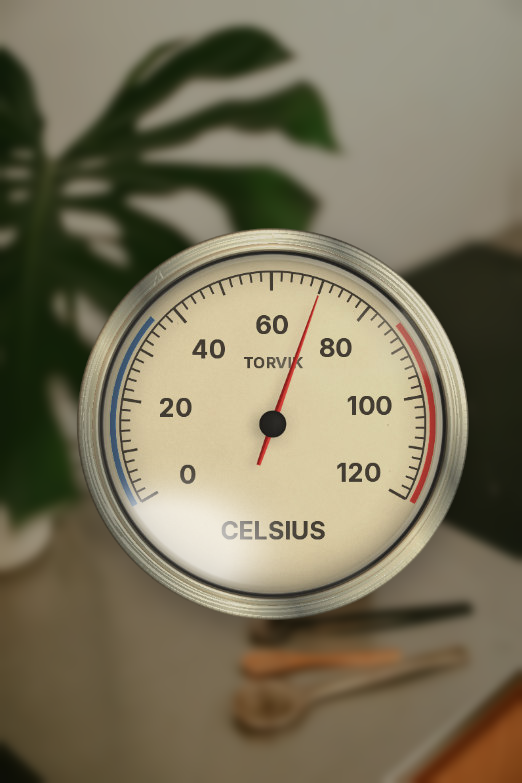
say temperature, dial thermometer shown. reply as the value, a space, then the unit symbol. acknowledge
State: 70 °C
